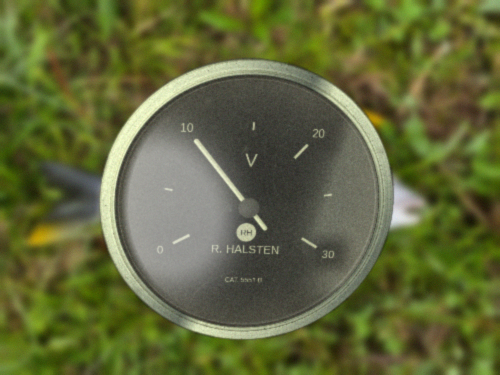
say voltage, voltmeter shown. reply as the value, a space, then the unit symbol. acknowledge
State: 10 V
